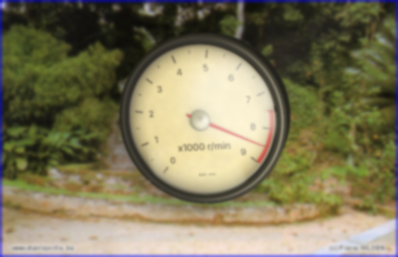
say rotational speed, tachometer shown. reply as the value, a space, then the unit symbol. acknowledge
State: 8500 rpm
